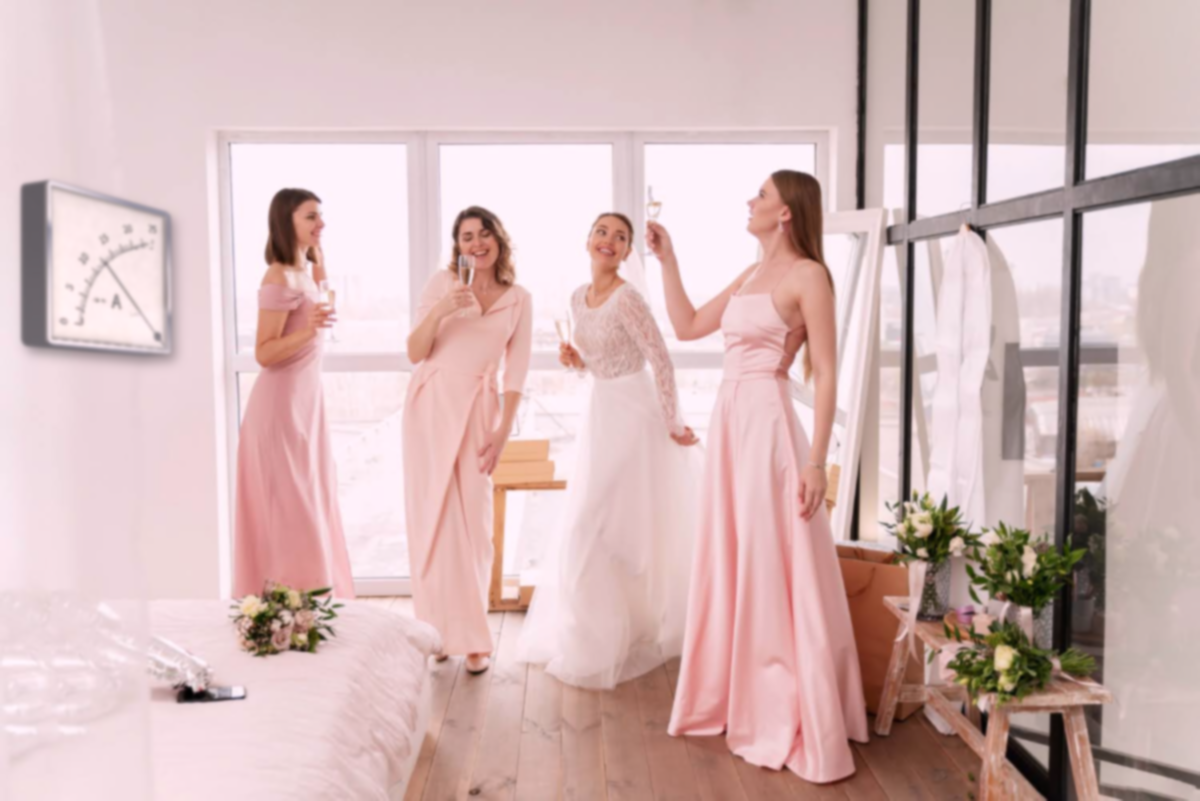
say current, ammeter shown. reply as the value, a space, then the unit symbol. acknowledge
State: 12.5 A
